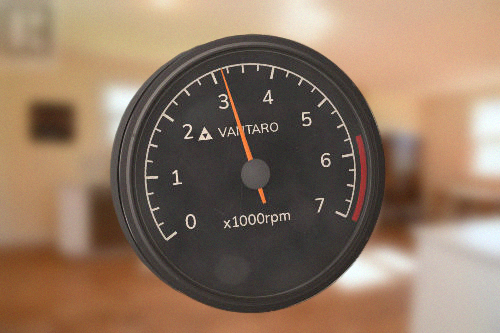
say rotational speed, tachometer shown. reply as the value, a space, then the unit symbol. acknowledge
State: 3125 rpm
